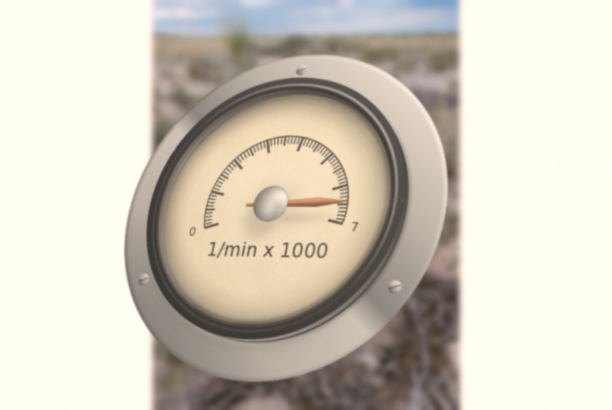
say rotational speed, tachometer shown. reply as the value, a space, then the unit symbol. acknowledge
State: 6500 rpm
